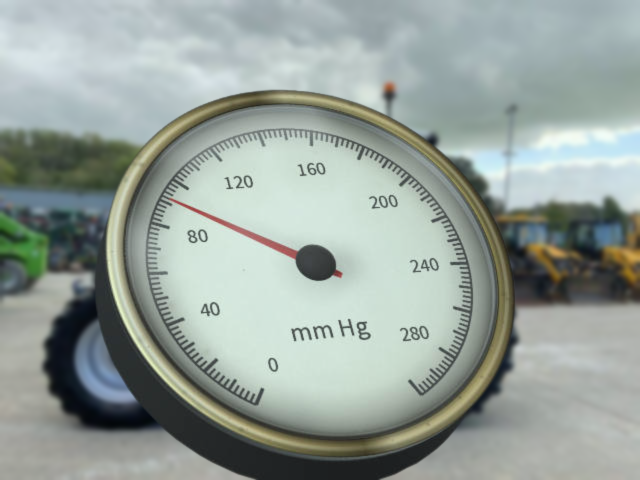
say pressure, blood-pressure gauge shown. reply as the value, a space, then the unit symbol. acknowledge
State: 90 mmHg
